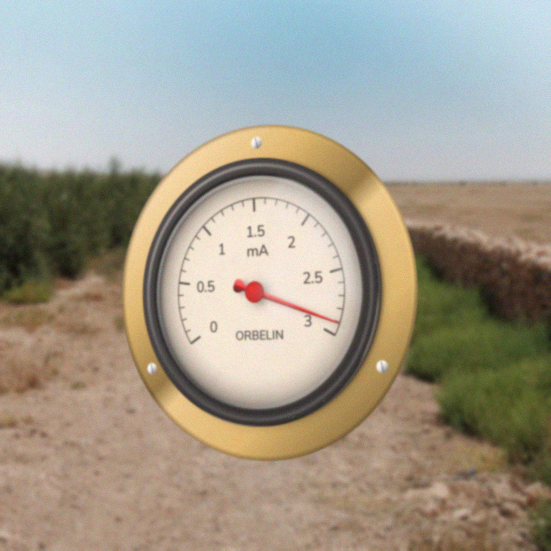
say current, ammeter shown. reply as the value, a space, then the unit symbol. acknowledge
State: 2.9 mA
